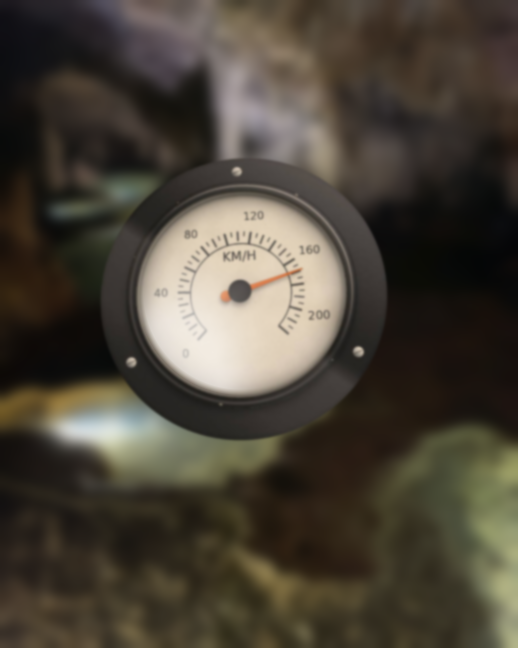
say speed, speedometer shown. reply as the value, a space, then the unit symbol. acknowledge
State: 170 km/h
